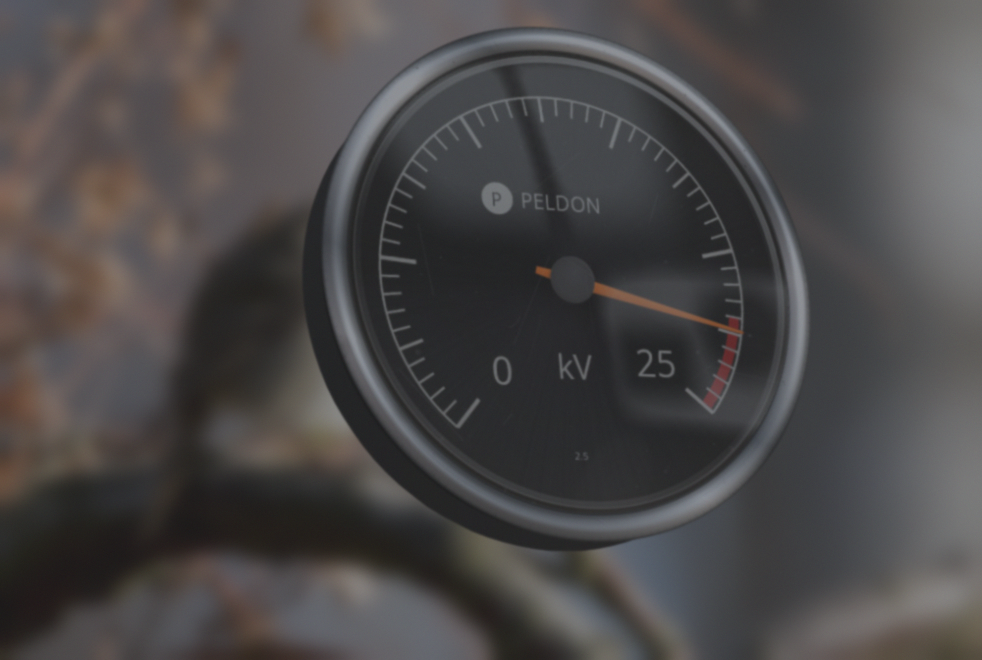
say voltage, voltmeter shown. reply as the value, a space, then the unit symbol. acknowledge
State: 22.5 kV
